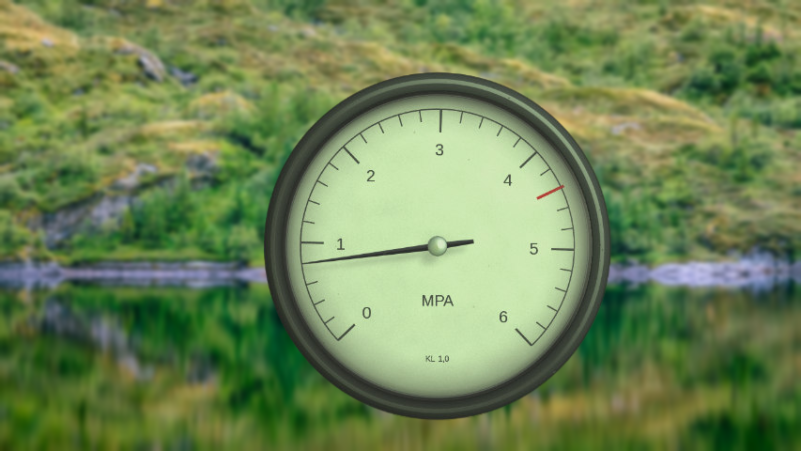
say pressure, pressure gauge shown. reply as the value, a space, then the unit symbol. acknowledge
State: 0.8 MPa
